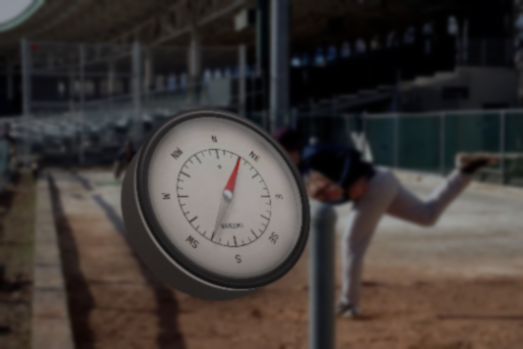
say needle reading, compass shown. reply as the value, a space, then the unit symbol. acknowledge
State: 30 °
